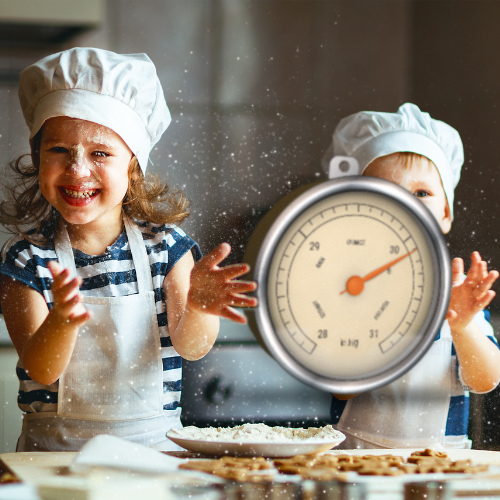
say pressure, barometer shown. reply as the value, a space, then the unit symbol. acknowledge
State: 30.1 inHg
